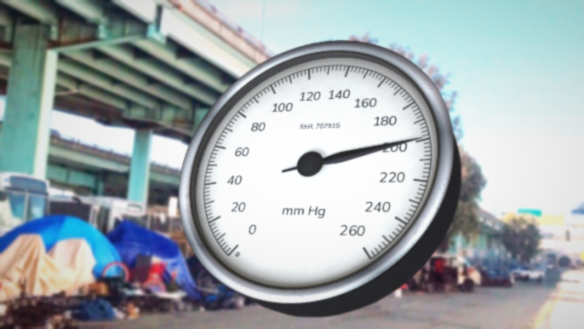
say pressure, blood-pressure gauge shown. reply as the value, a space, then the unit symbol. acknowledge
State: 200 mmHg
